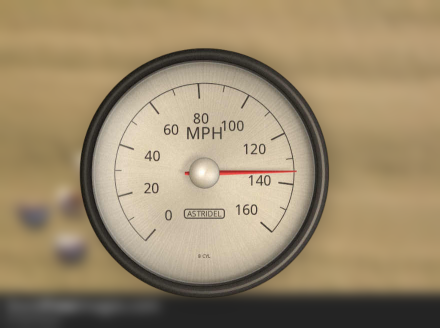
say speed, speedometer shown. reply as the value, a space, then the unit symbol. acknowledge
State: 135 mph
